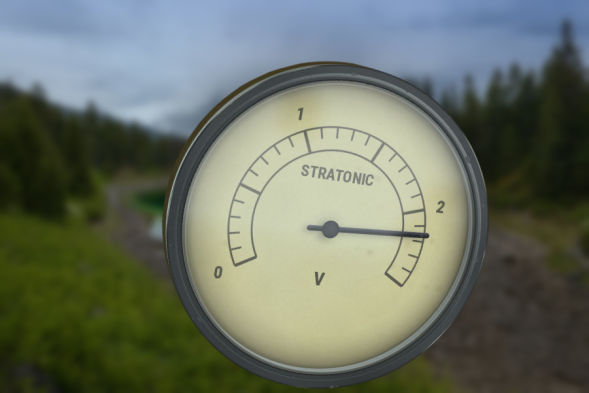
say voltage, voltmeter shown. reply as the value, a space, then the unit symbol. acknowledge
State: 2.15 V
